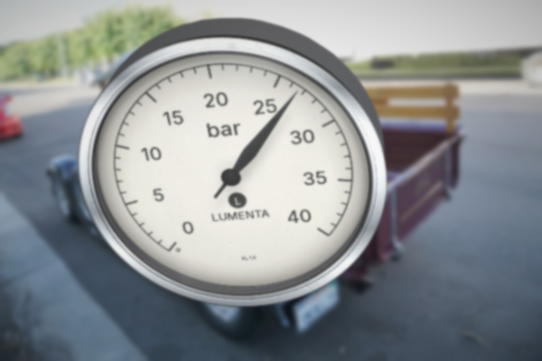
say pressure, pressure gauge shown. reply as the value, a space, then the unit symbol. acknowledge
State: 26.5 bar
